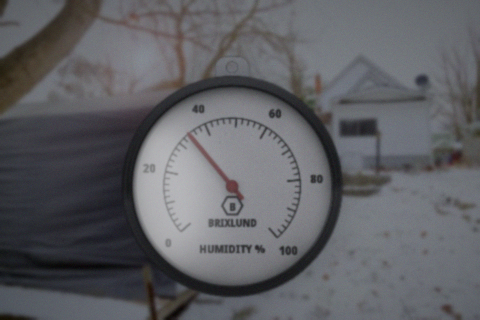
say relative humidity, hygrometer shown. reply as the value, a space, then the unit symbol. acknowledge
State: 34 %
